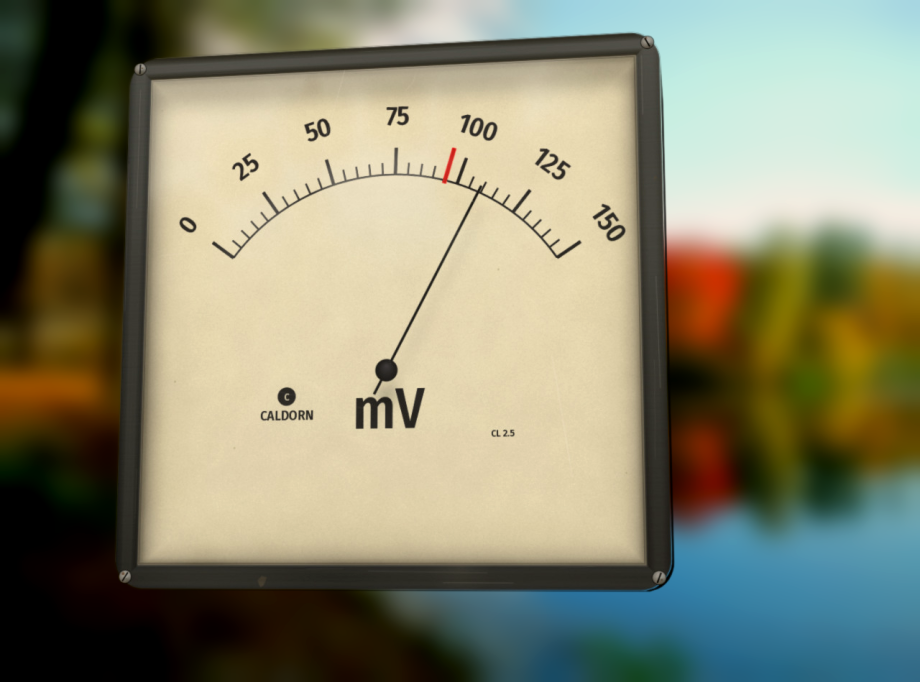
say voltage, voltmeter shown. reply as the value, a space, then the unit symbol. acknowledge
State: 110 mV
